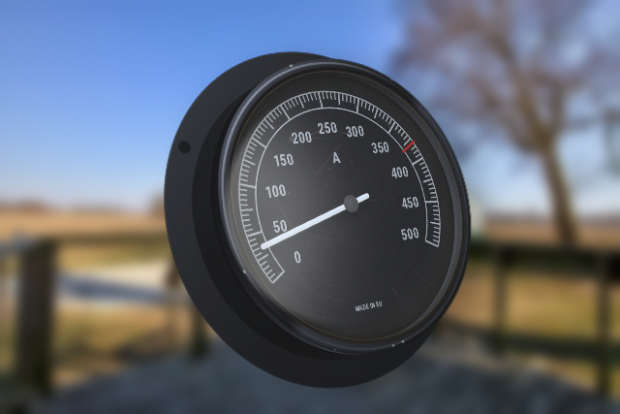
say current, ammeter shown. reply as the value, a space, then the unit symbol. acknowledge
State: 35 A
